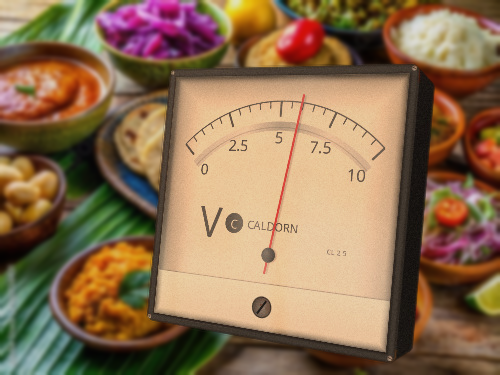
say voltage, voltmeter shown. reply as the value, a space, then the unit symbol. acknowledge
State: 6 V
